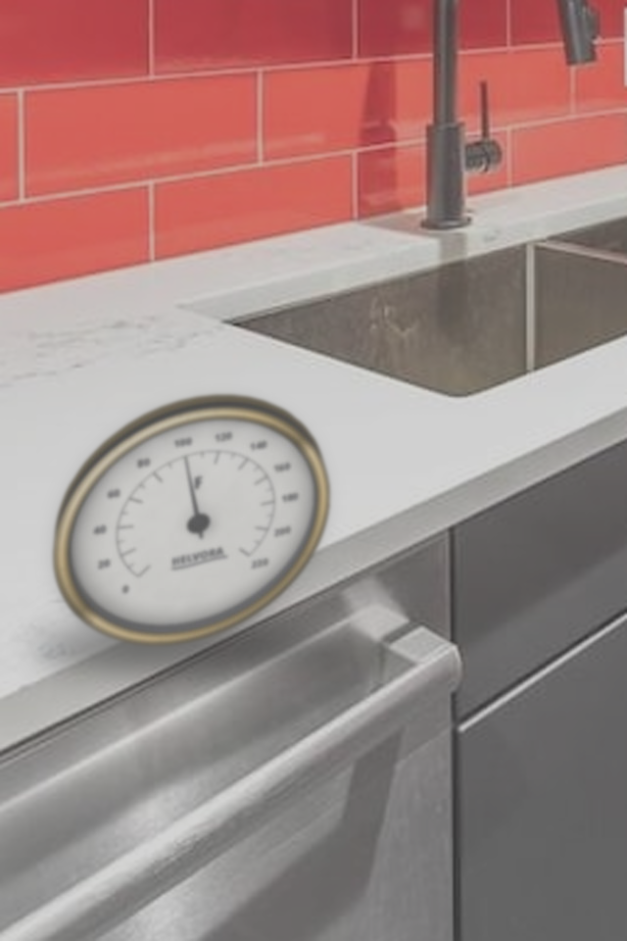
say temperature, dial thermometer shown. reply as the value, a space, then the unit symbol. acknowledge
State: 100 °F
